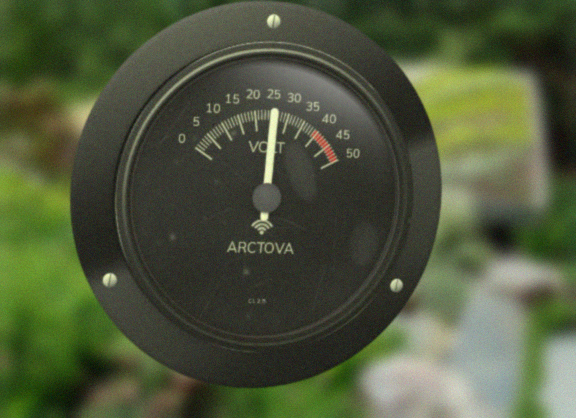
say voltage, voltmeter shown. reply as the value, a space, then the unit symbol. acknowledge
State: 25 V
